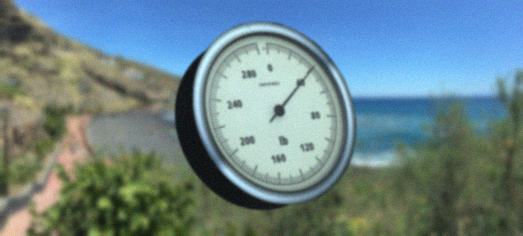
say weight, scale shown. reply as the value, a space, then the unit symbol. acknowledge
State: 40 lb
